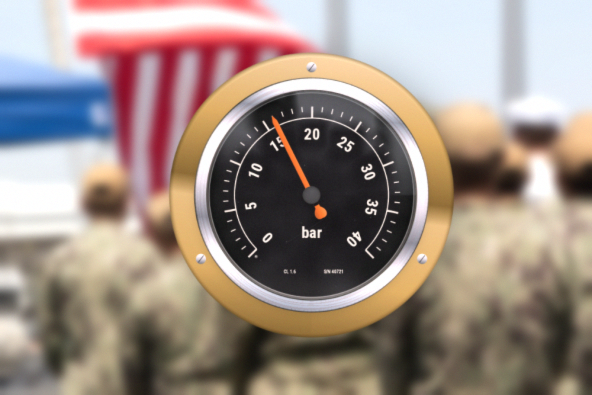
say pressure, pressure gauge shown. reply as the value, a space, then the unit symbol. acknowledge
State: 16 bar
